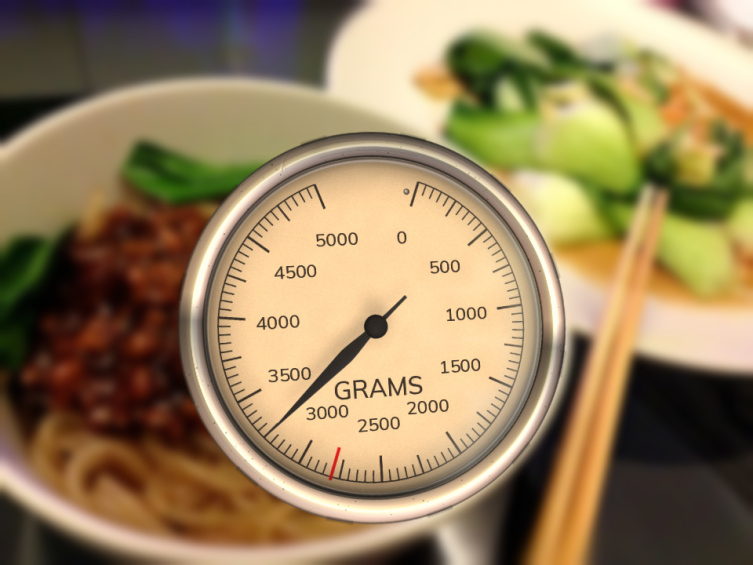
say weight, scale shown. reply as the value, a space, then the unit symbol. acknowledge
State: 3250 g
